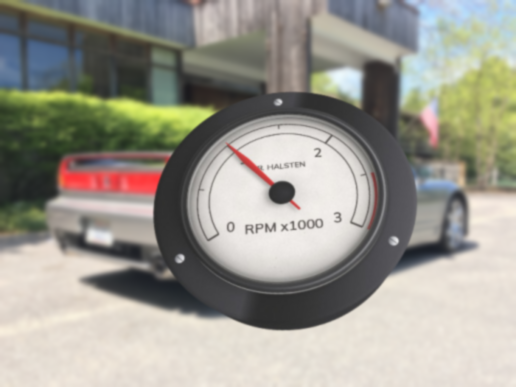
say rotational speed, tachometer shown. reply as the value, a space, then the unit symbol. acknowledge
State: 1000 rpm
